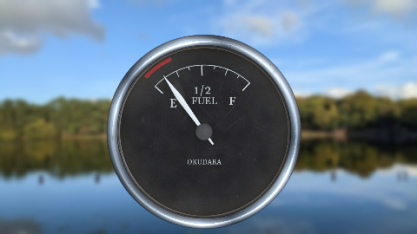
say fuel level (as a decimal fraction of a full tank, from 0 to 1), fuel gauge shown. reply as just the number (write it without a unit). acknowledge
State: 0.125
